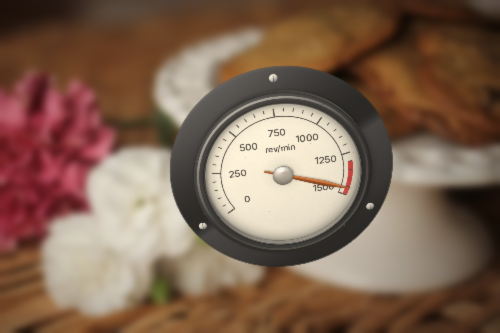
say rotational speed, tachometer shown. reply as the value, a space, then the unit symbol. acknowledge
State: 1450 rpm
